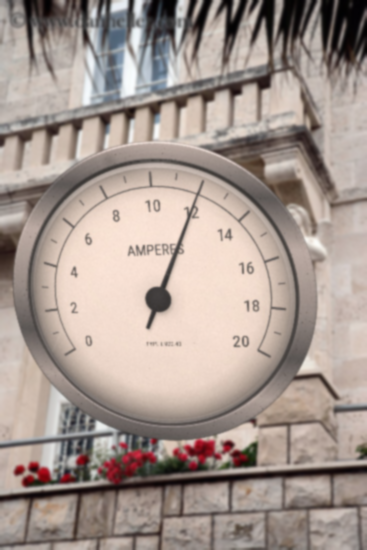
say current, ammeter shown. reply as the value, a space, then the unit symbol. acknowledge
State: 12 A
